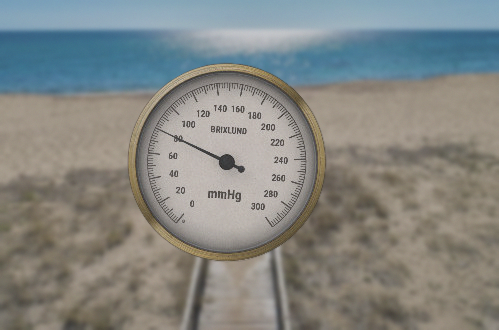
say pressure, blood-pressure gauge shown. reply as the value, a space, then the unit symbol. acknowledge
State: 80 mmHg
